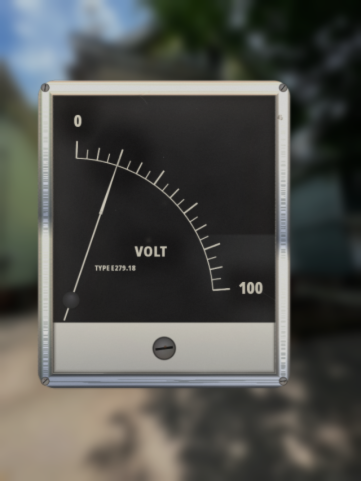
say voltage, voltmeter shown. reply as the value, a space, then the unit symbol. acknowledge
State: 20 V
